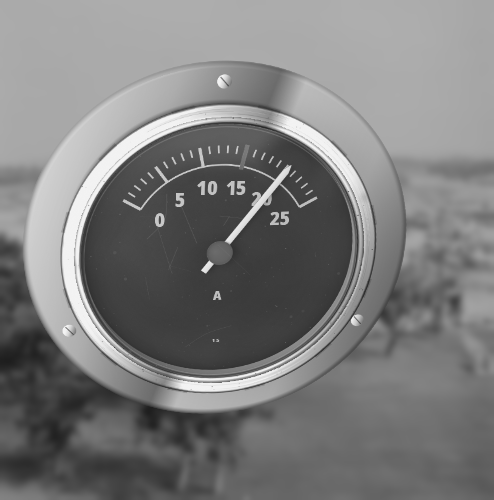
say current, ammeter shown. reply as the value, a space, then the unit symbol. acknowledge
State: 20 A
